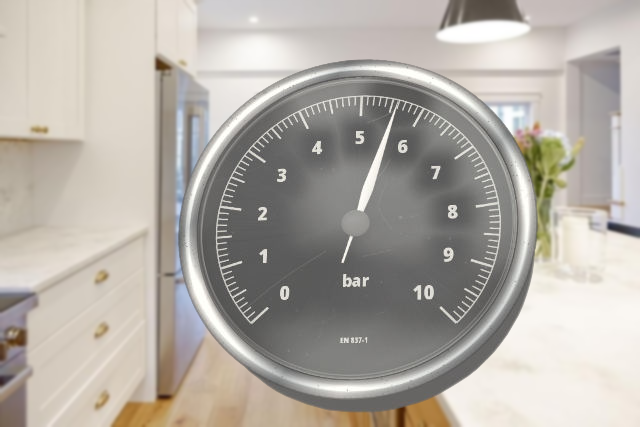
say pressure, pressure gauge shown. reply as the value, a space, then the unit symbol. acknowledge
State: 5.6 bar
